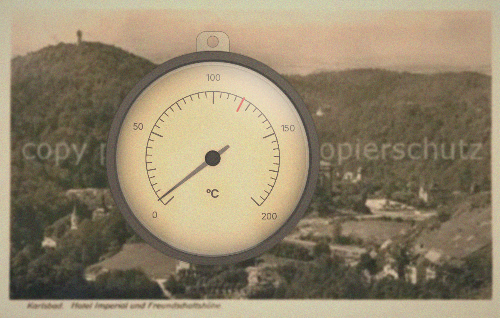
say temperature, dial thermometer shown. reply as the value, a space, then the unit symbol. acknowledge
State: 5 °C
